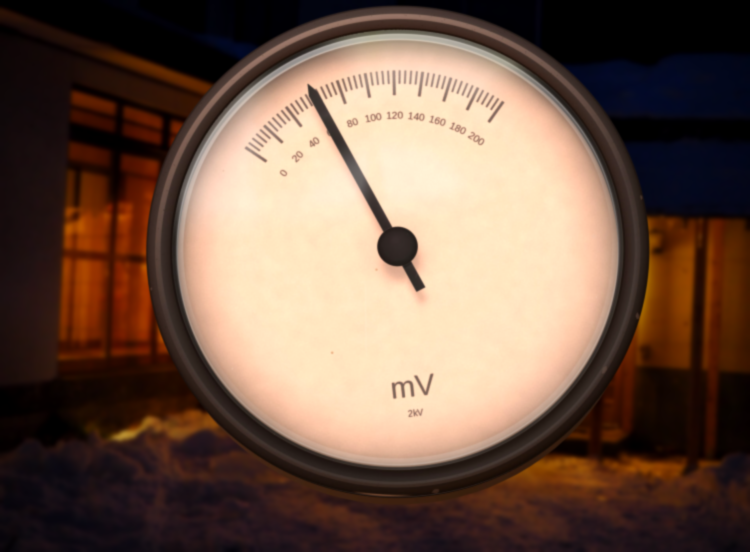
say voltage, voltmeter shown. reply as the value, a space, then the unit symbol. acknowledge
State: 60 mV
